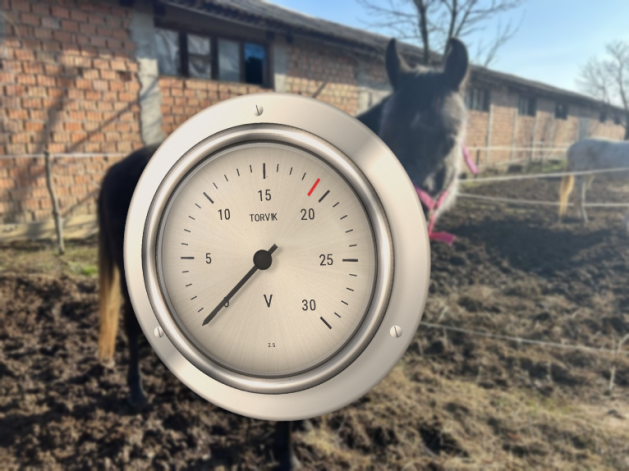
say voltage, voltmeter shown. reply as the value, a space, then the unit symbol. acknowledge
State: 0 V
